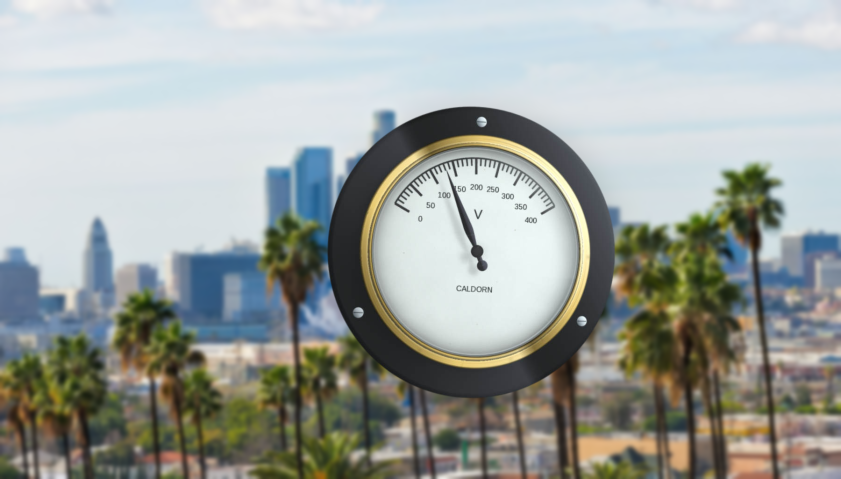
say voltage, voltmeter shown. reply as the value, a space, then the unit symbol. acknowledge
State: 130 V
